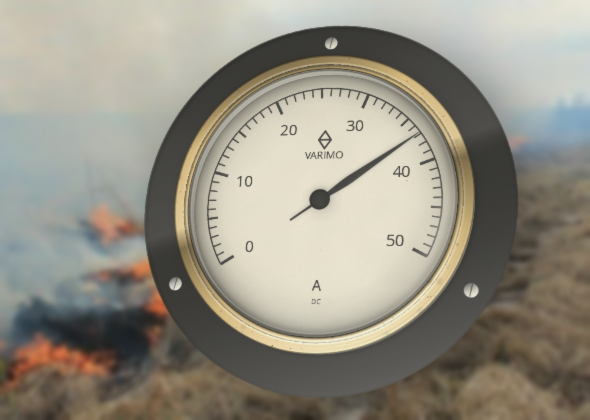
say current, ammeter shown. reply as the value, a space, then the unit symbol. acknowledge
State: 37 A
